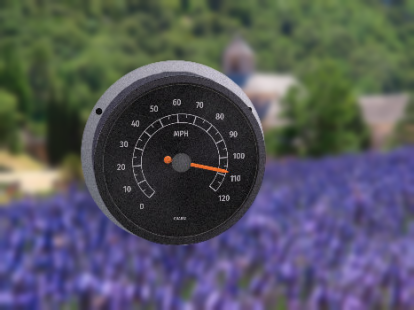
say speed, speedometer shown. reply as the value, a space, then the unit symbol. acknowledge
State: 107.5 mph
